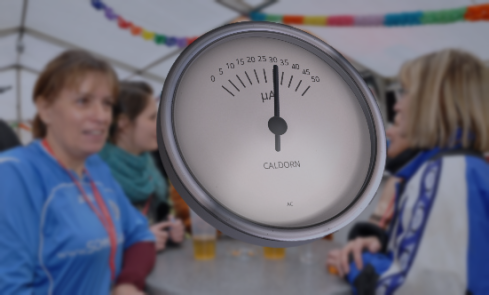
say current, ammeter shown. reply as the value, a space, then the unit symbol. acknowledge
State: 30 µA
